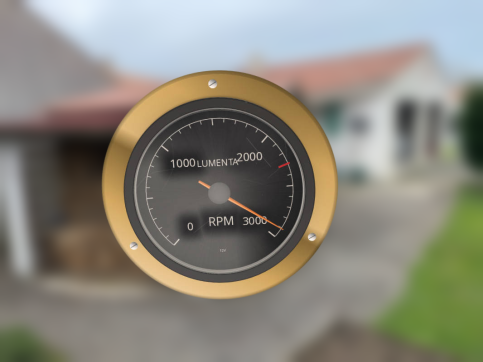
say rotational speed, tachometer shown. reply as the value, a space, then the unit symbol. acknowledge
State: 2900 rpm
